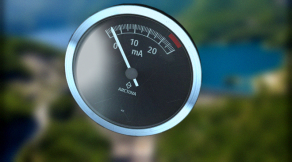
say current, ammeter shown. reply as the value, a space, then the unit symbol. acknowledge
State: 2.5 mA
